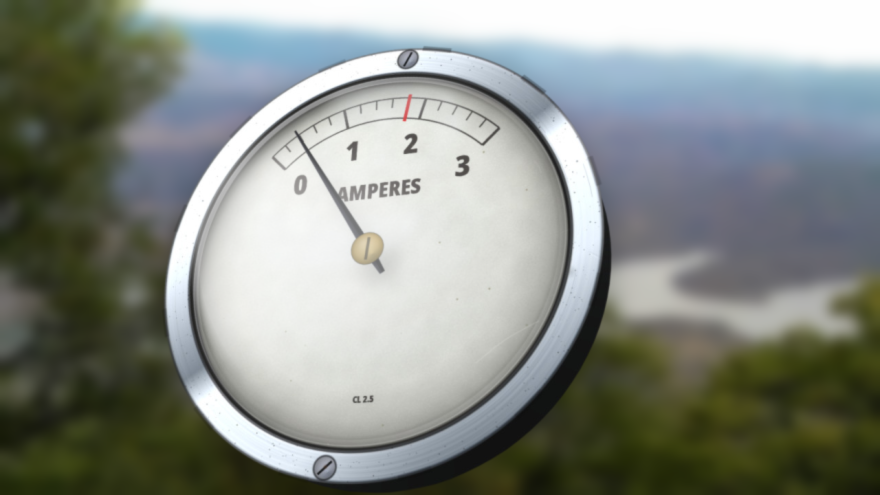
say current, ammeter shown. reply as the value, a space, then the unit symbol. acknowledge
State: 0.4 A
